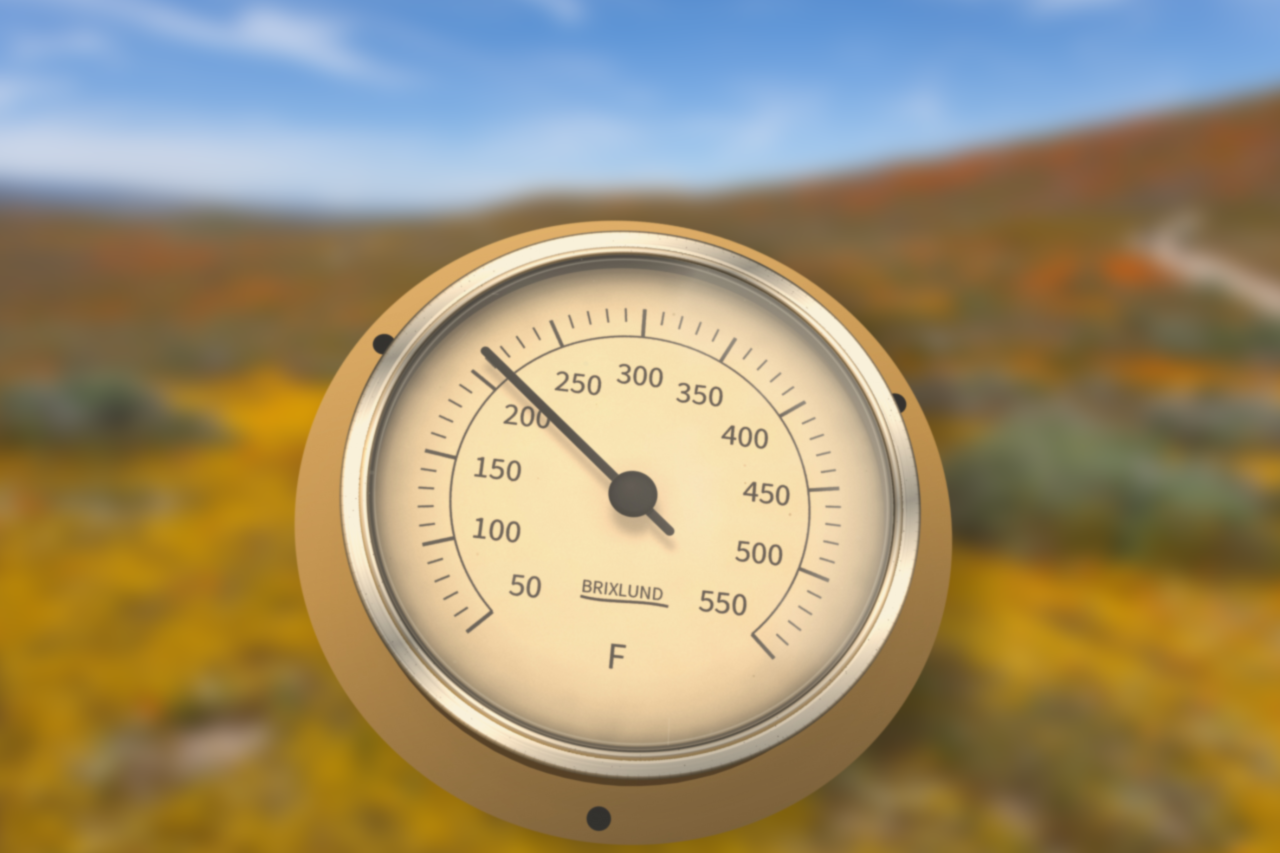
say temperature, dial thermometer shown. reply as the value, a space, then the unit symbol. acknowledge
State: 210 °F
